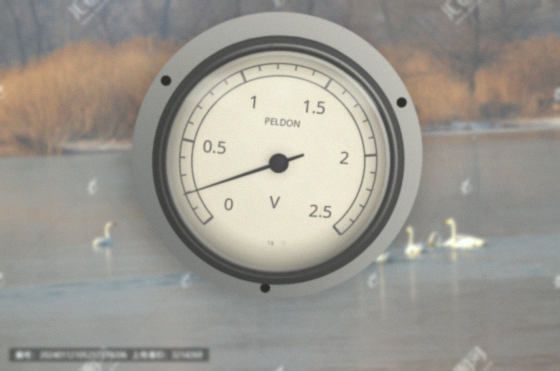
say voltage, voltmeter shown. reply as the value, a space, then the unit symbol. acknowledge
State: 0.2 V
